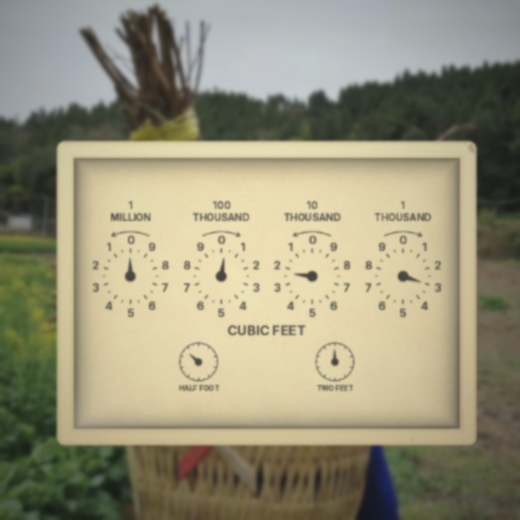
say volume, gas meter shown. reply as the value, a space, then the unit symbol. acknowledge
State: 2300 ft³
